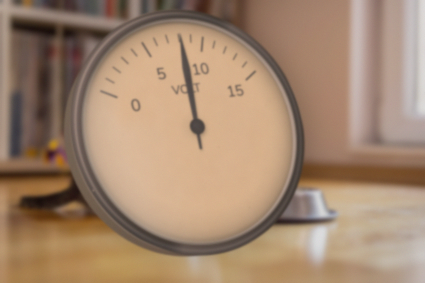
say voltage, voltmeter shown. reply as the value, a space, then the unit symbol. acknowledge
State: 8 V
